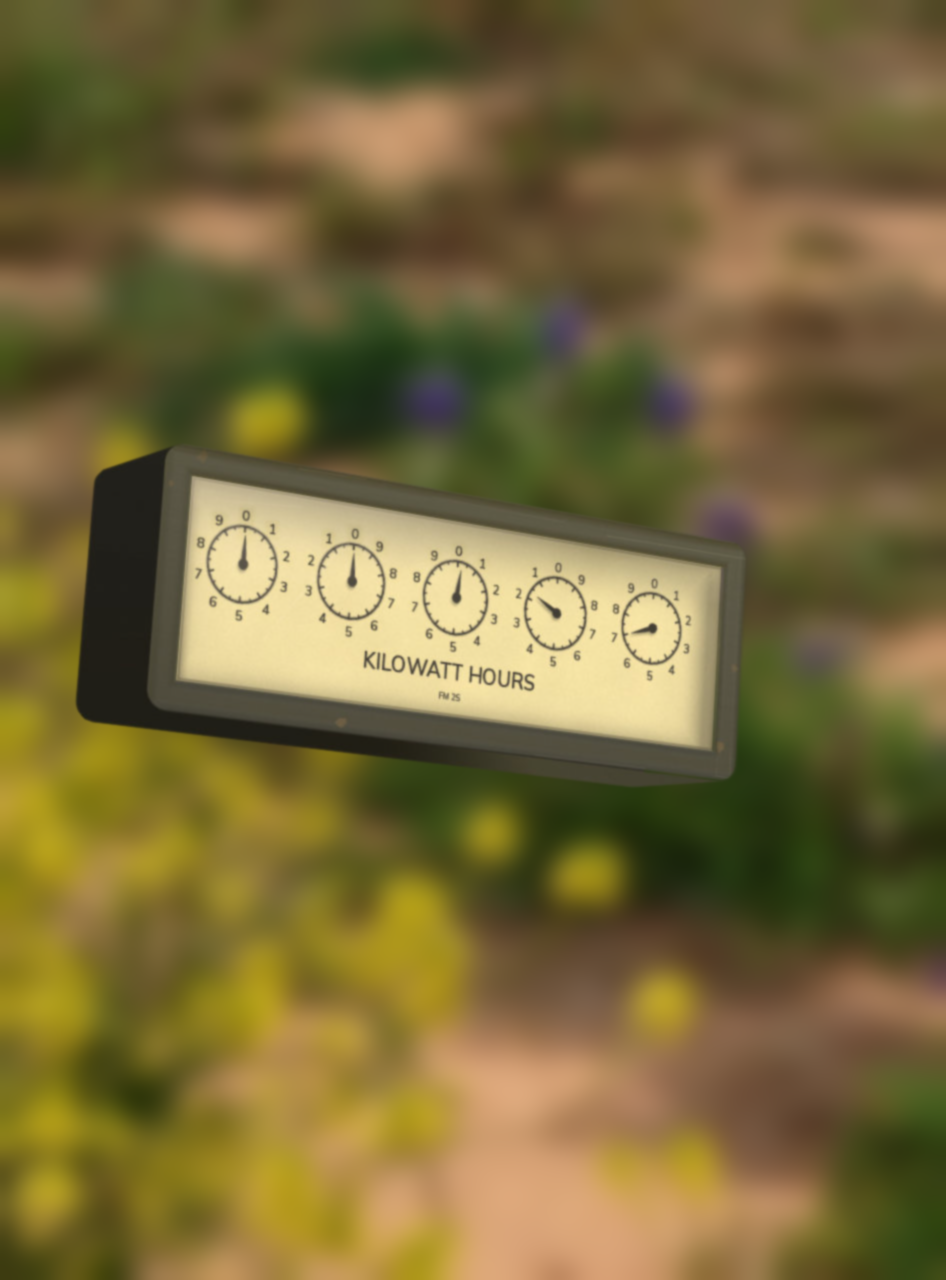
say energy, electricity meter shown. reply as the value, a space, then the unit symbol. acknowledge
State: 17 kWh
